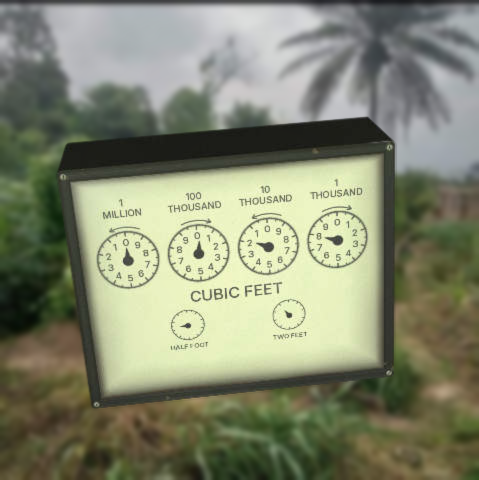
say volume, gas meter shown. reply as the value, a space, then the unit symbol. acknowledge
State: 1800 ft³
